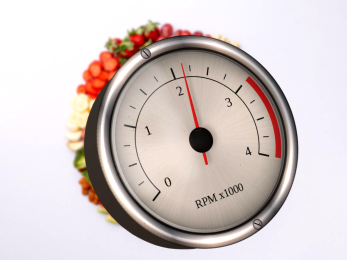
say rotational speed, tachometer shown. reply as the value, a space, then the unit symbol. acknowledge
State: 2125 rpm
